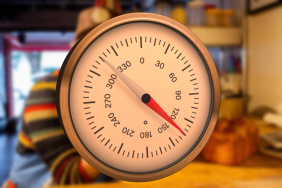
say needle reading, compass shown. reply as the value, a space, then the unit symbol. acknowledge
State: 135 °
